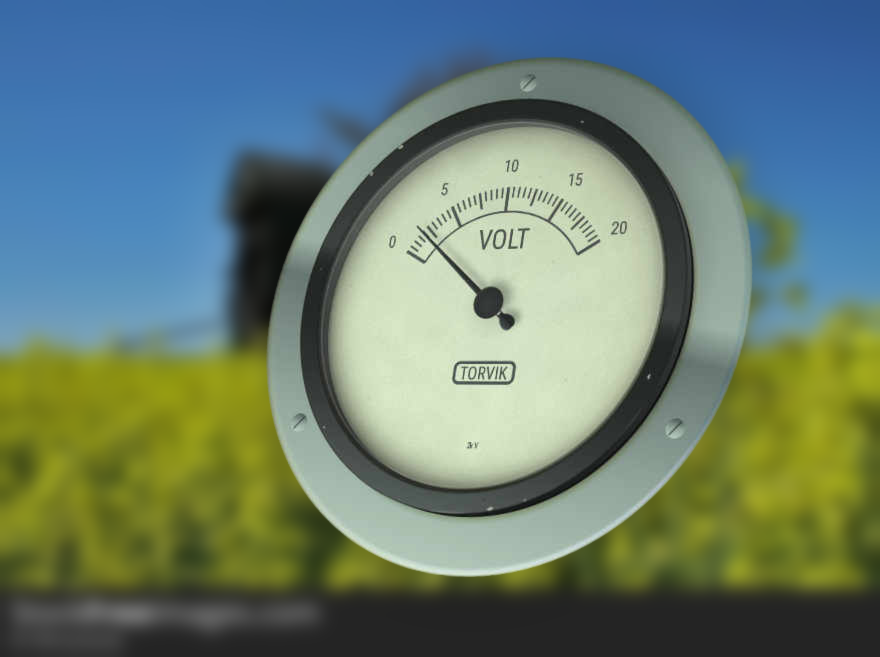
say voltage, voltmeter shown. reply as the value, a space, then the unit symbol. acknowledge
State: 2 V
